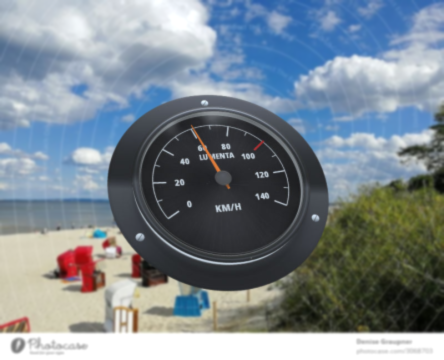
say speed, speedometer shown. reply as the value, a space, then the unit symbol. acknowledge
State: 60 km/h
